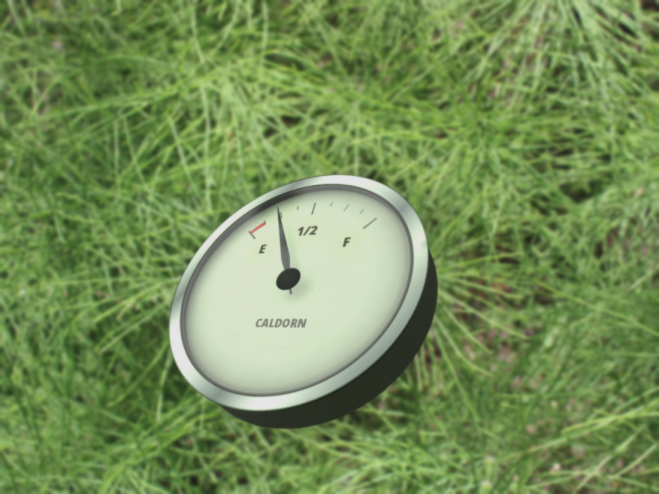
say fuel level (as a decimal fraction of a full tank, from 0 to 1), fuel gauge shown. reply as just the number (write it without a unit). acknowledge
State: 0.25
